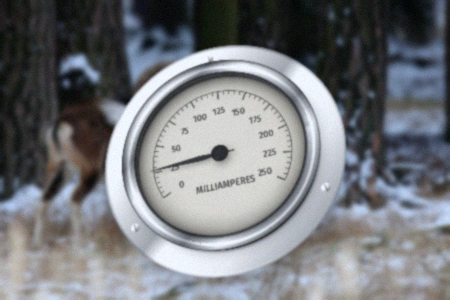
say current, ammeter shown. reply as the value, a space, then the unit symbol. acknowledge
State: 25 mA
